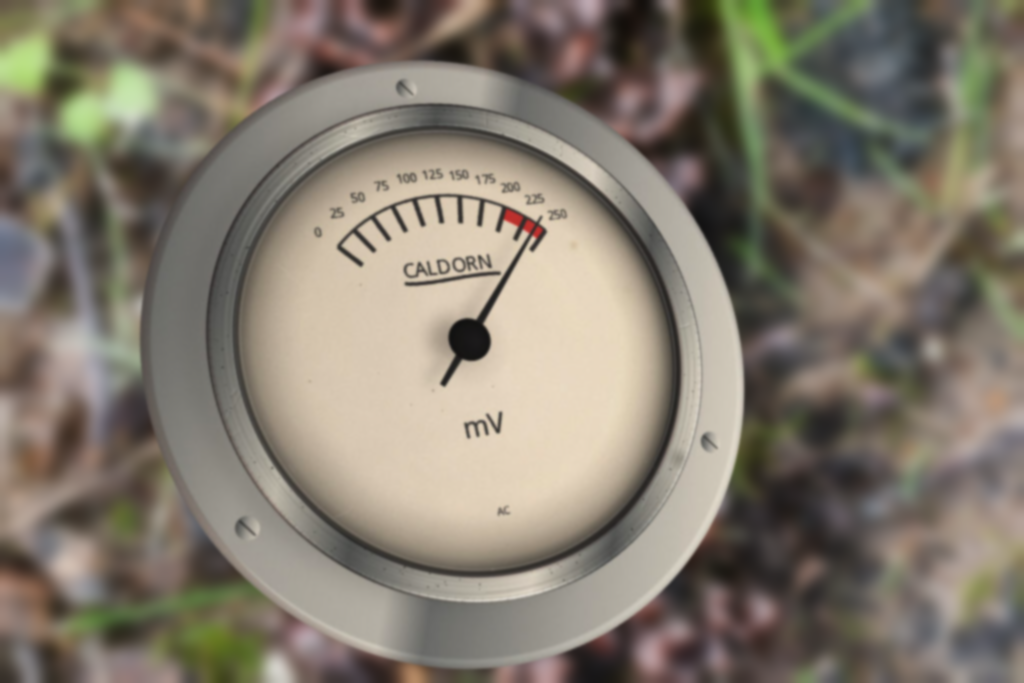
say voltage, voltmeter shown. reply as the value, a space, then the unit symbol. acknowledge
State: 237.5 mV
